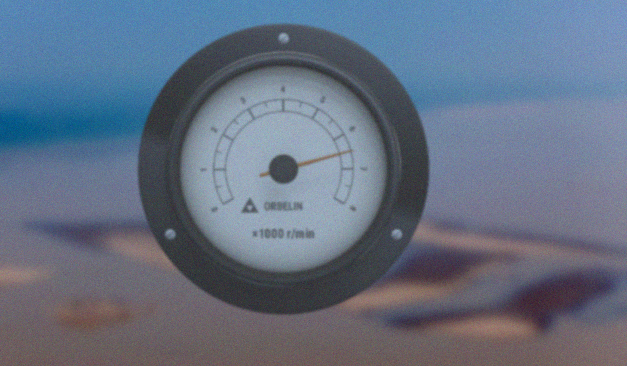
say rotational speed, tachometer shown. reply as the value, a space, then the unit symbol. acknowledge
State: 6500 rpm
